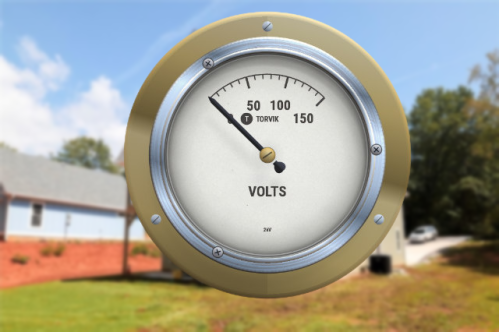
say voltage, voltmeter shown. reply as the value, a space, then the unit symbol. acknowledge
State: 0 V
